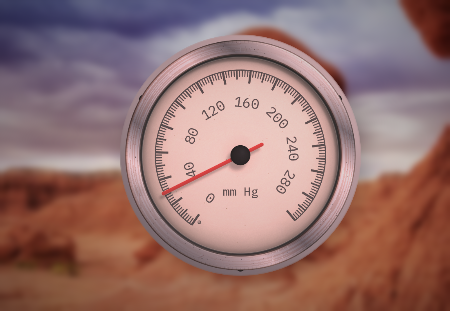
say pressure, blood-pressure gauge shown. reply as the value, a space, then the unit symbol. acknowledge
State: 30 mmHg
